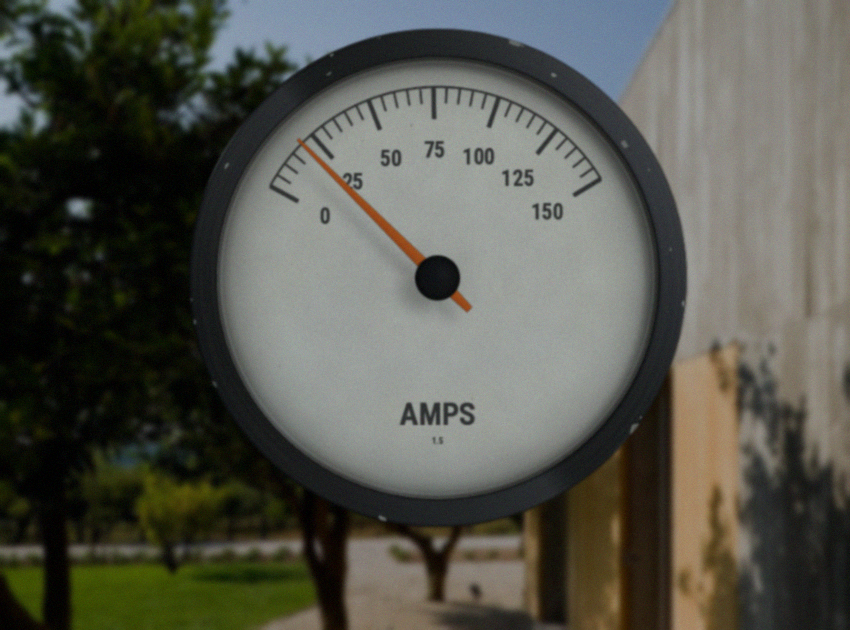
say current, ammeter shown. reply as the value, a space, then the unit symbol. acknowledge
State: 20 A
